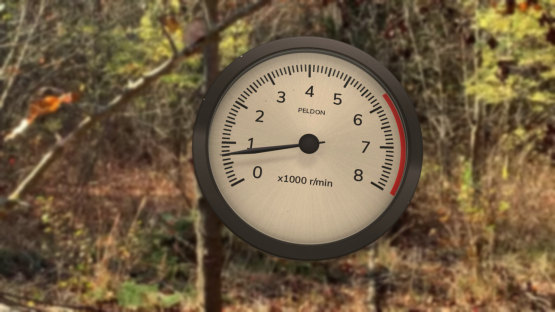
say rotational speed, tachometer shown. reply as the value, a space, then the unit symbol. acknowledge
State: 700 rpm
